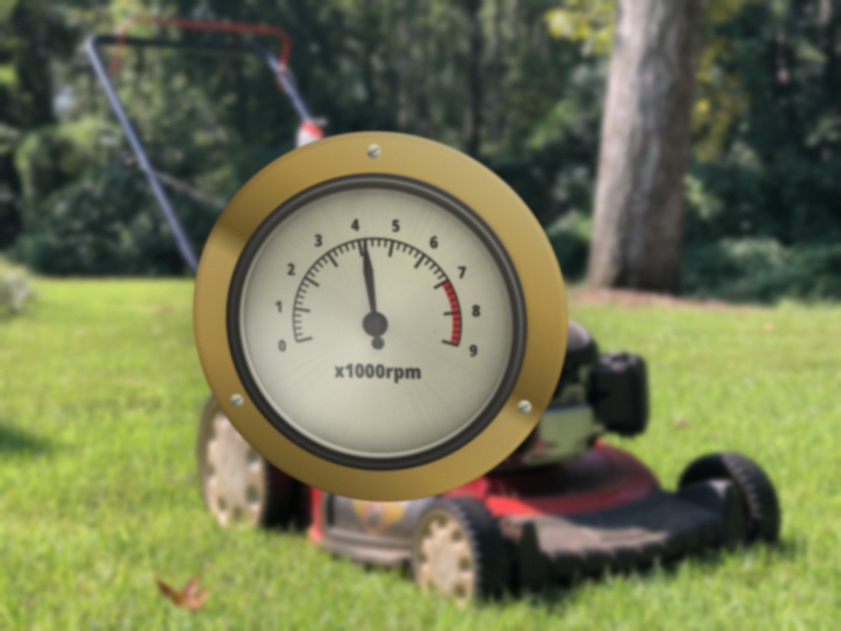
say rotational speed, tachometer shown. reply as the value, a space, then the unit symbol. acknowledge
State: 4200 rpm
